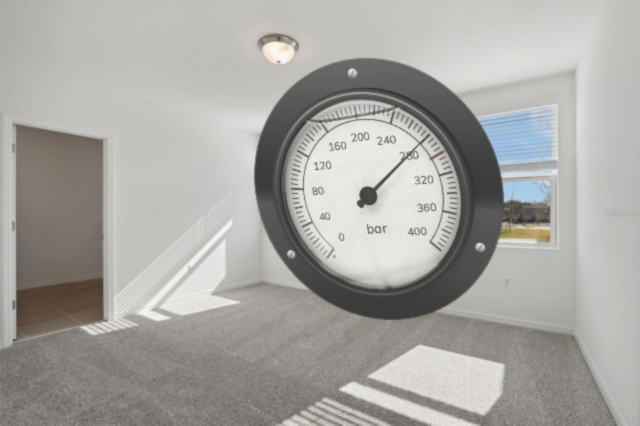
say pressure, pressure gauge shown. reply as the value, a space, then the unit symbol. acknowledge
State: 280 bar
